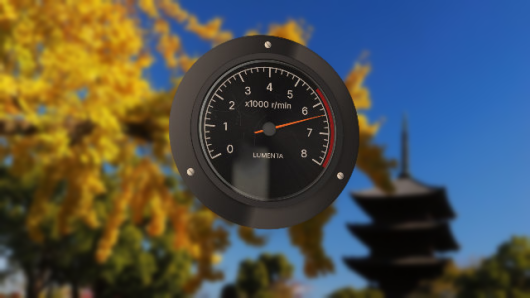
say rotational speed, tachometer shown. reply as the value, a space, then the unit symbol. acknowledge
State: 6400 rpm
